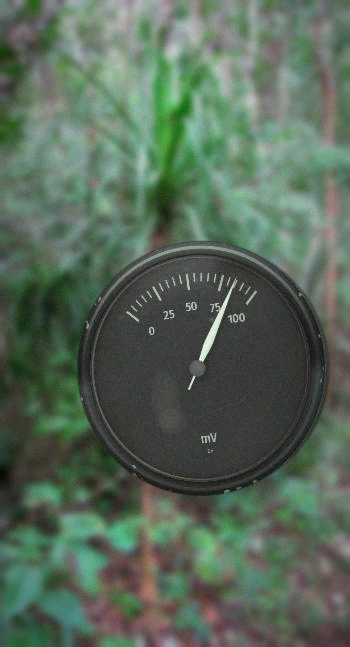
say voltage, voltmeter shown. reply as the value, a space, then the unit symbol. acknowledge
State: 85 mV
